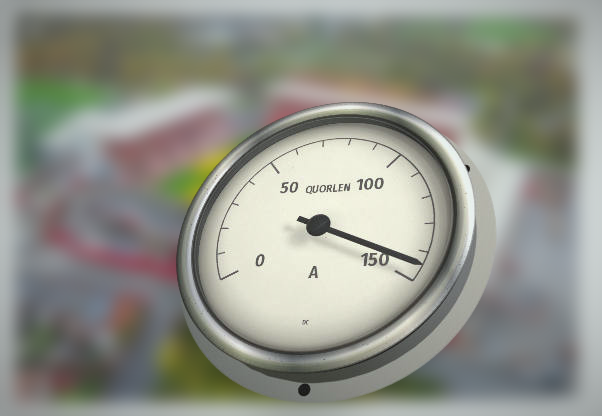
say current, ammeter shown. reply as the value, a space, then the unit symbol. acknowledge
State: 145 A
